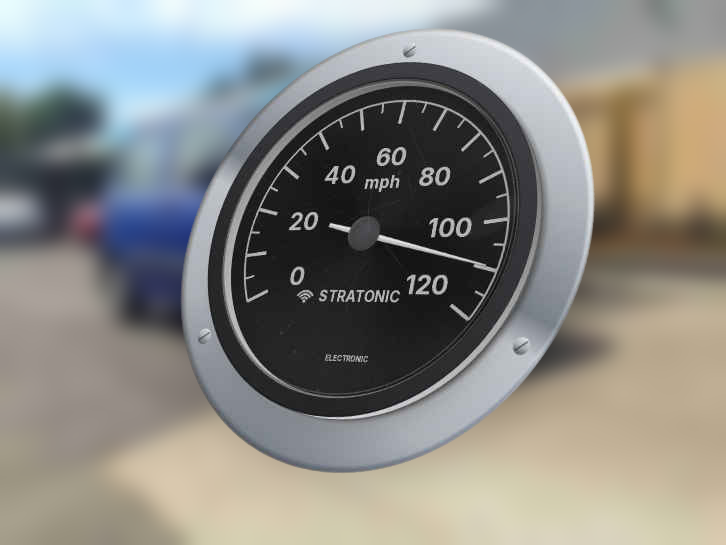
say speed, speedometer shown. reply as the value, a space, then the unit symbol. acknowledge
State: 110 mph
